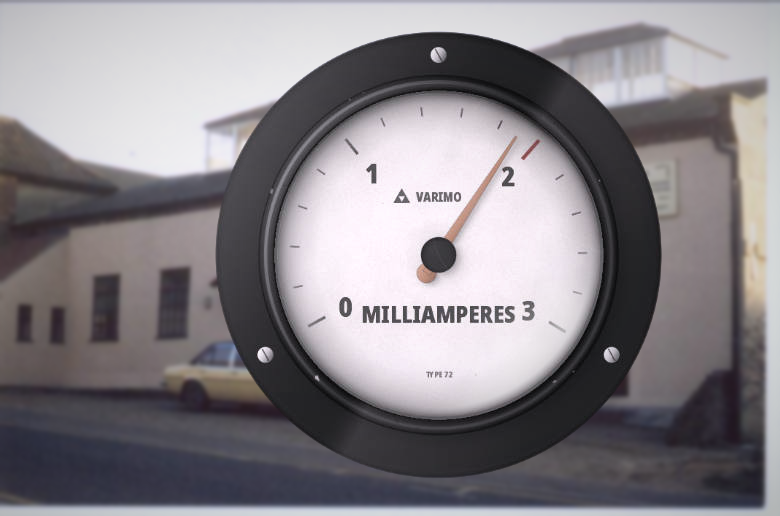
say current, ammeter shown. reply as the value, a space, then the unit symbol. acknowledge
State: 1.9 mA
